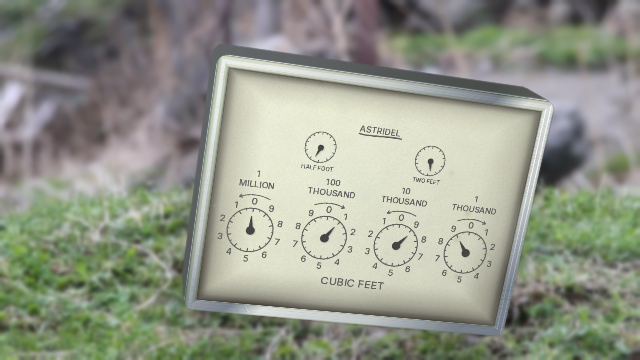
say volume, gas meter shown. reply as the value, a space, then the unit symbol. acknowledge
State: 8900 ft³
